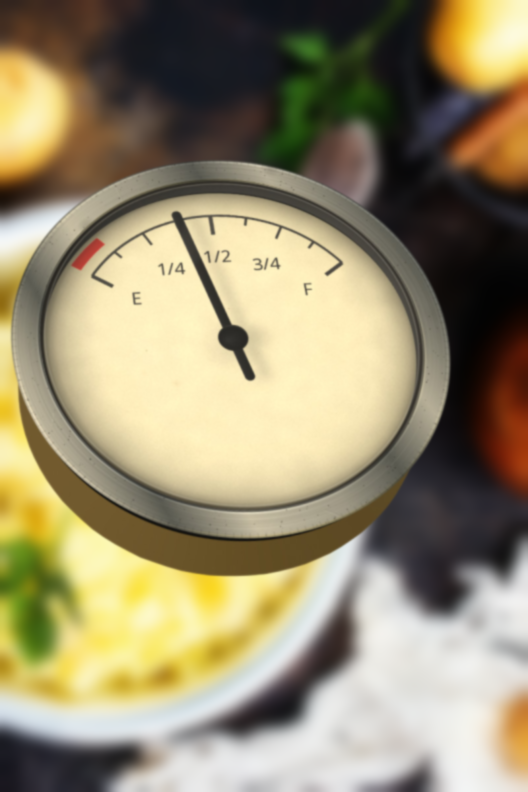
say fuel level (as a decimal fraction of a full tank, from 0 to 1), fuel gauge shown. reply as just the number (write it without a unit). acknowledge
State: 0.375
